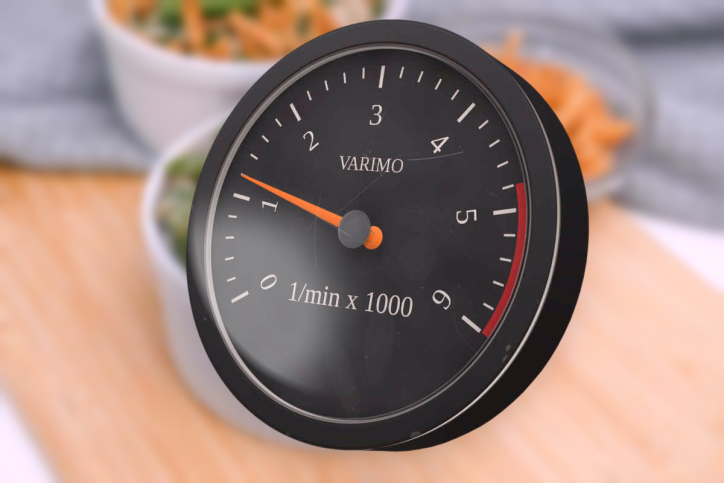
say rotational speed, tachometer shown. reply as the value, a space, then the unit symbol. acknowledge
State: 1200 rpm
